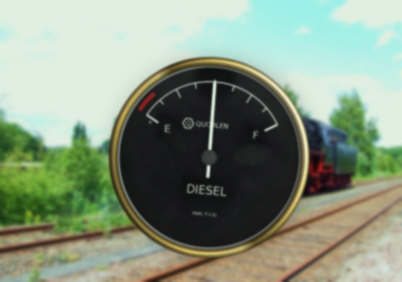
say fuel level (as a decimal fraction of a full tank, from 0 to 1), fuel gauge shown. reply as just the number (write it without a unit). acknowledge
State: 0.5
